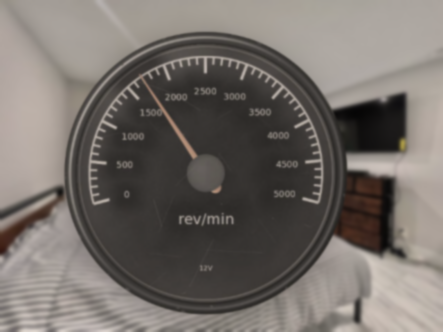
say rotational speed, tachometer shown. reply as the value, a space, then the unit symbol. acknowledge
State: 1700 rpm
